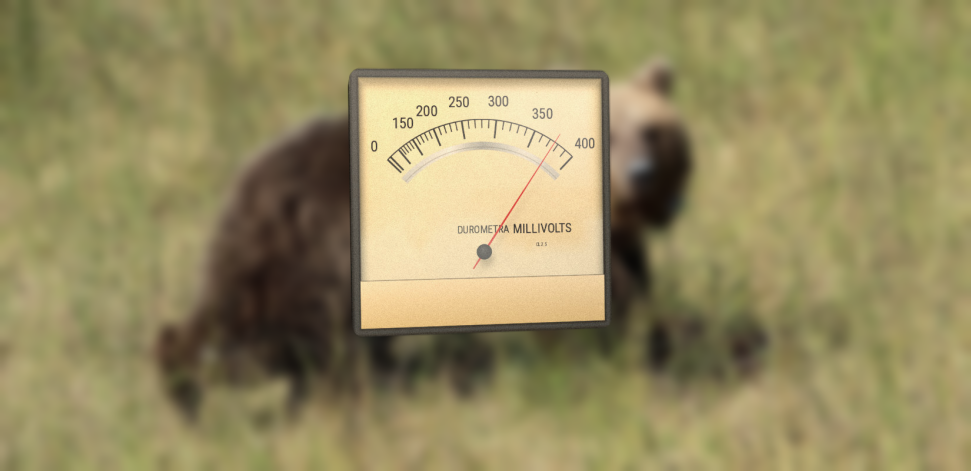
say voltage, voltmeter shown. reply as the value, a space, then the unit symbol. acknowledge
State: 375 mV
